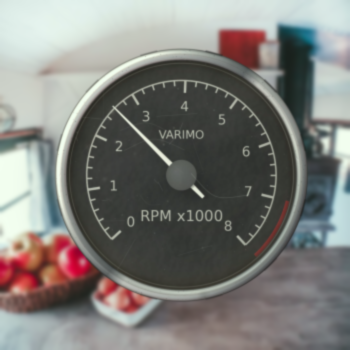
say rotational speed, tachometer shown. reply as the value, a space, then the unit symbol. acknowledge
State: 2600 rpm
